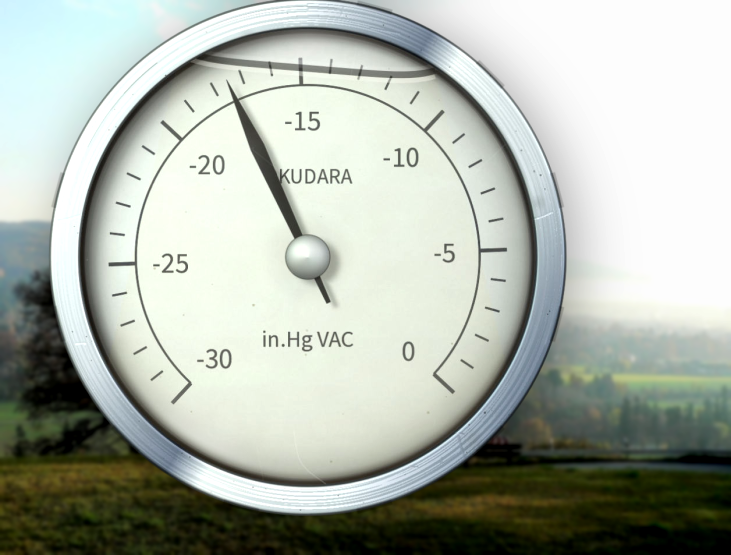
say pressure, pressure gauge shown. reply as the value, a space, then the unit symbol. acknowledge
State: -17.5 inHg
